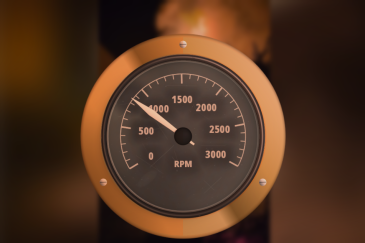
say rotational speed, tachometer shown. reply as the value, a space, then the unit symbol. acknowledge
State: 850 rpm
